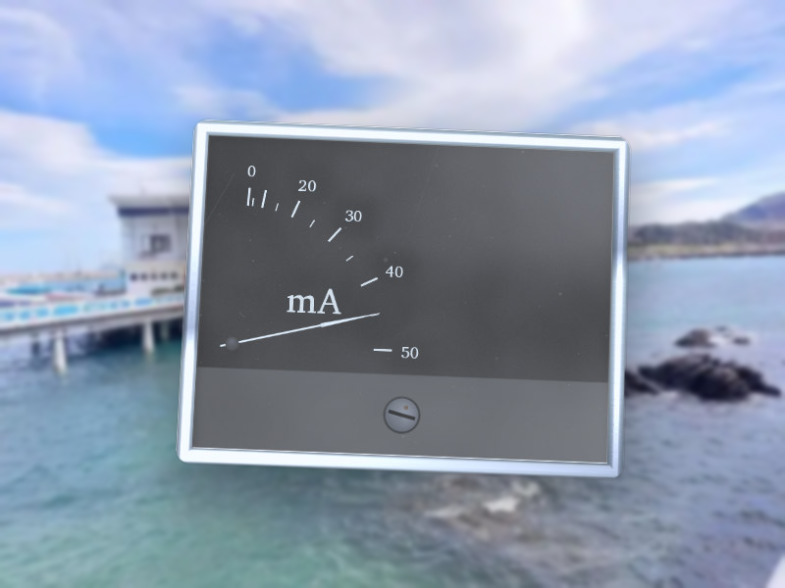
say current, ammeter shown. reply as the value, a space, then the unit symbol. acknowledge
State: 45 mA
